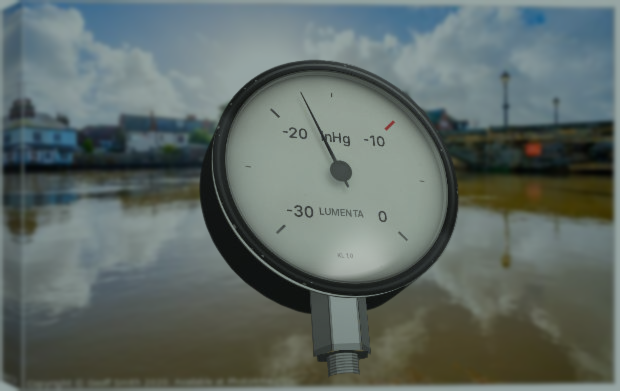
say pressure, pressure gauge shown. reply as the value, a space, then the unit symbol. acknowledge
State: -17.5 inHg
